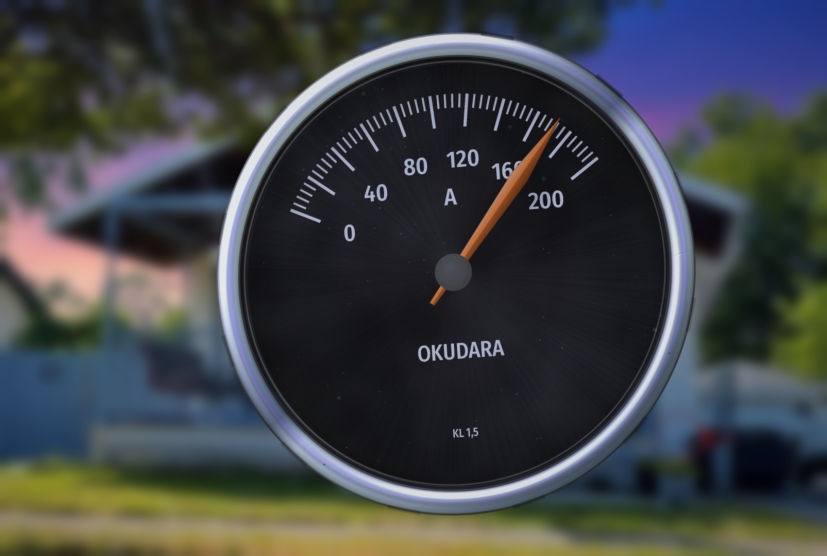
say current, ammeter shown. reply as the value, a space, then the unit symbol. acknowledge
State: 172 A
